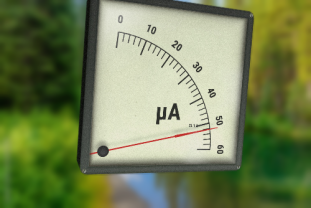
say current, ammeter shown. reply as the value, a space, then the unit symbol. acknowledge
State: 52 µA
